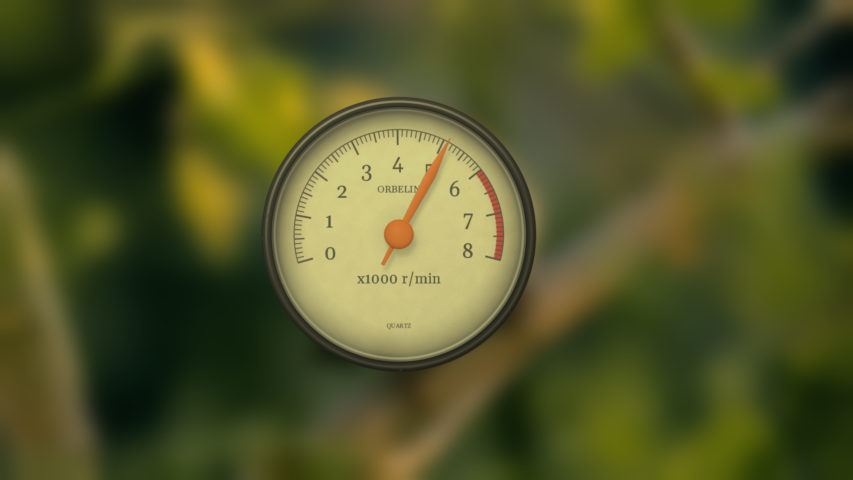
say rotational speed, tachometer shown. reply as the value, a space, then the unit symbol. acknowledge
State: 5100 rpm
